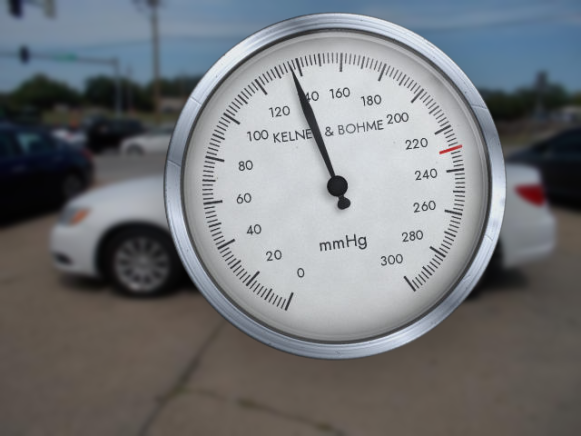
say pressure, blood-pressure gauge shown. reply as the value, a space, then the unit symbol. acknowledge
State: 136 mmHg
